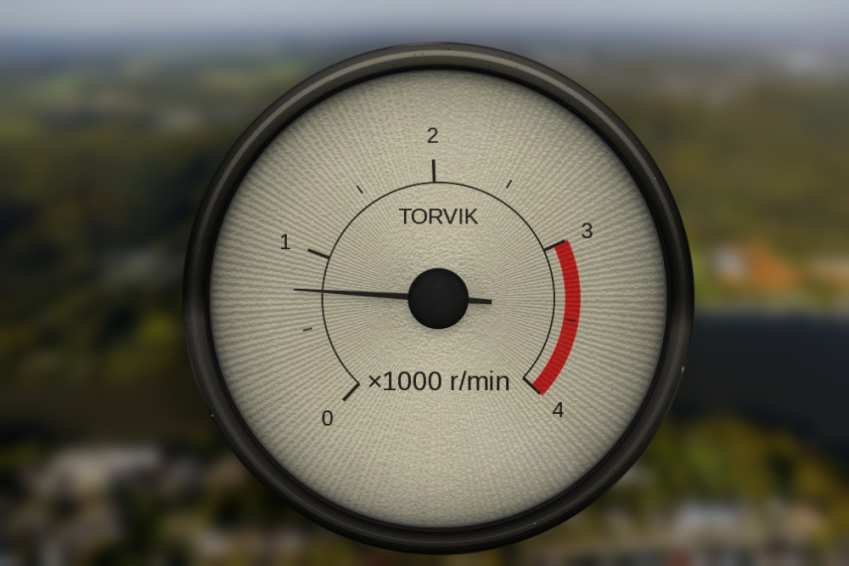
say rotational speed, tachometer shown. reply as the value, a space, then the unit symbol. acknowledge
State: 750 rpm
